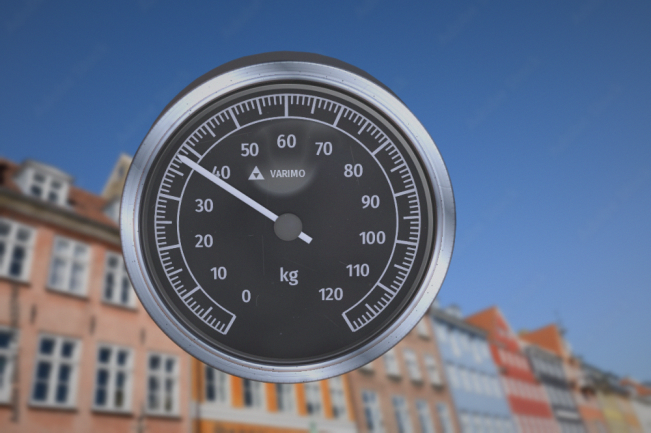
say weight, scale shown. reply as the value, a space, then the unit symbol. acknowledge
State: 38 kg
